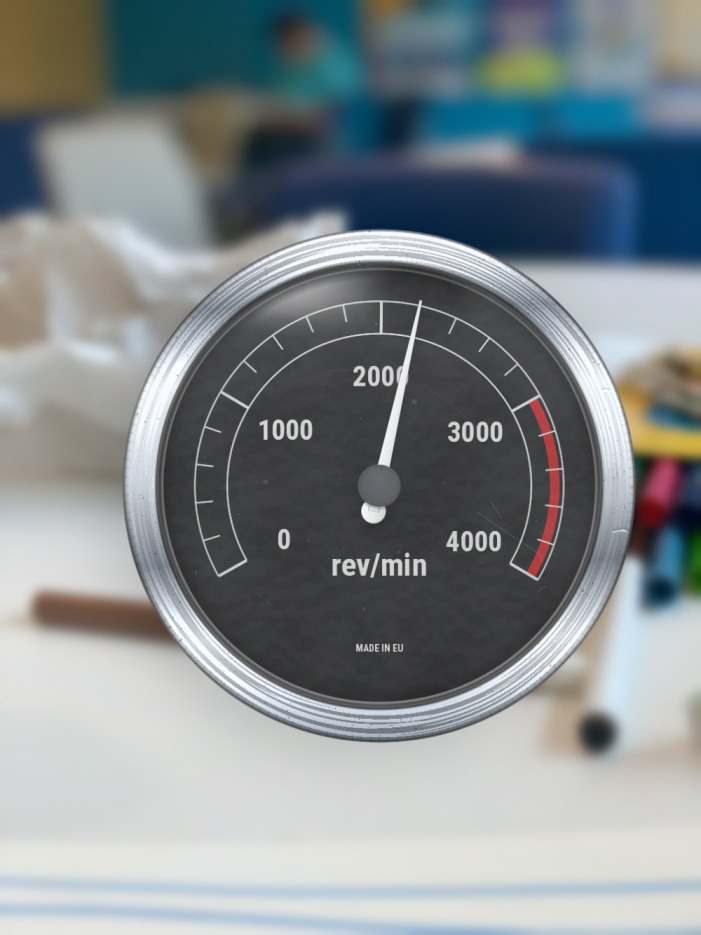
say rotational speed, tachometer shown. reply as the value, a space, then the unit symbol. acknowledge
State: 2200 rpm
